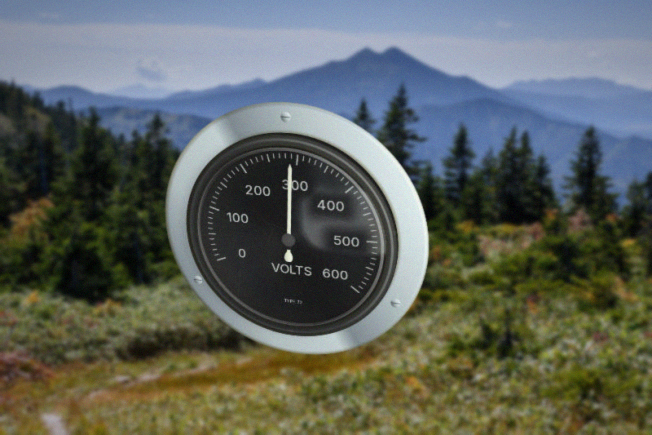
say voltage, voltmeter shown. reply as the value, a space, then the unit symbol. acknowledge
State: 290 V
